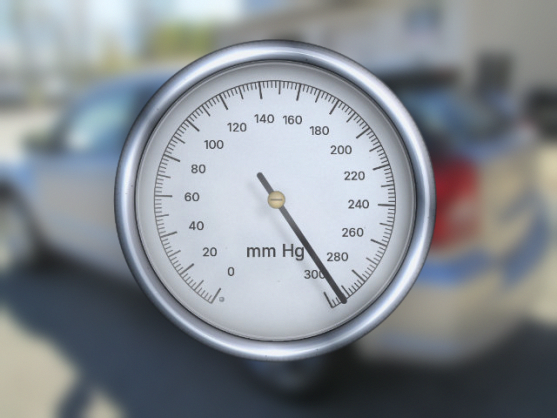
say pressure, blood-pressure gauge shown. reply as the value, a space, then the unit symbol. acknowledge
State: 294 mmHg
